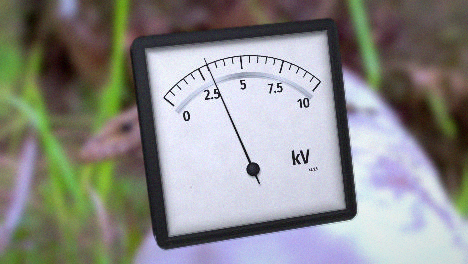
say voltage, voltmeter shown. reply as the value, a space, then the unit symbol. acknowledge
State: 3 kV
